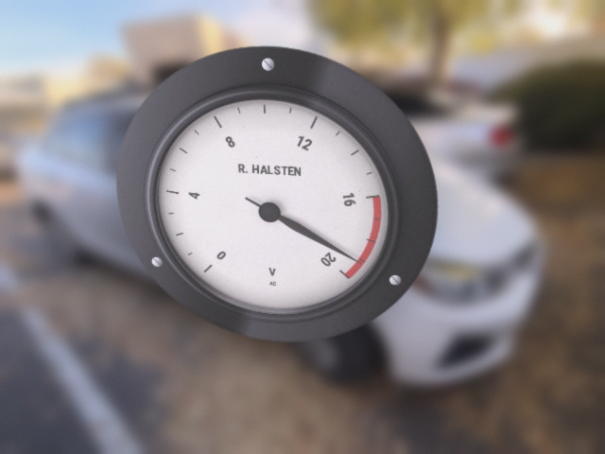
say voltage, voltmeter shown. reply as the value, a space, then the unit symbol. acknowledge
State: 19 V
